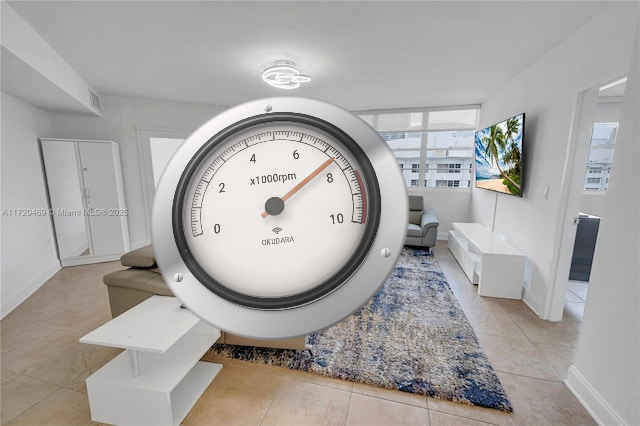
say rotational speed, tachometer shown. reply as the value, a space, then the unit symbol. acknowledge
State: 7500 rpm
